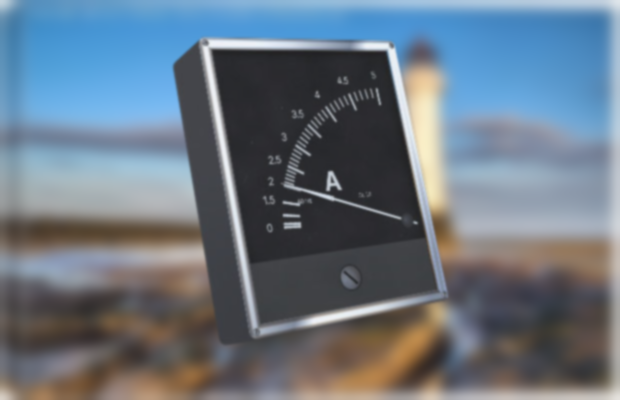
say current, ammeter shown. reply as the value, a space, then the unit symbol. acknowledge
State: 2 A
